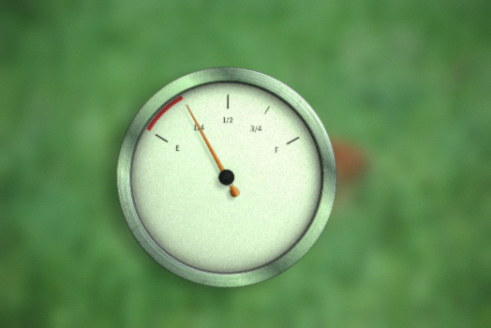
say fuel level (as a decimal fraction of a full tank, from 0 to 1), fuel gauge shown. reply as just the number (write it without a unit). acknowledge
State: 0.25
